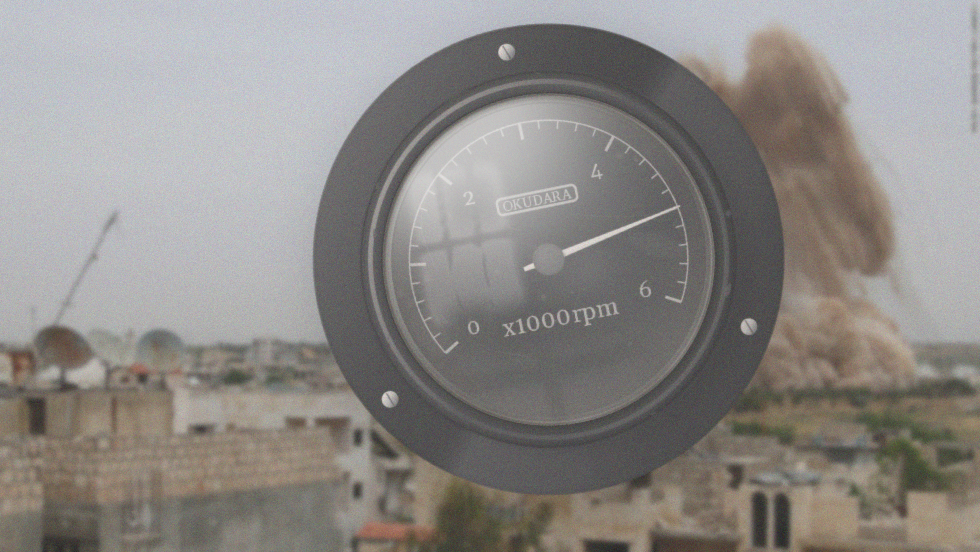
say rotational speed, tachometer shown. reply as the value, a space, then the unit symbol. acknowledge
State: 5000 rpm
